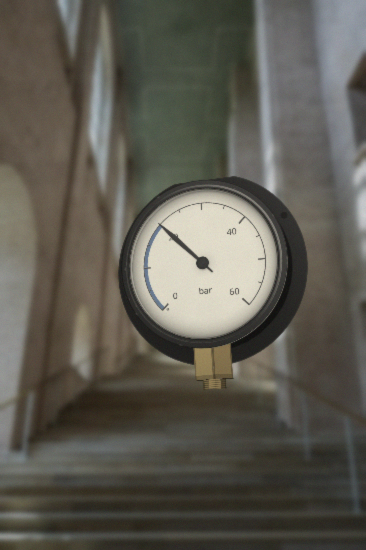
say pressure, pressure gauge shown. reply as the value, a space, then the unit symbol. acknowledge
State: 20 bar
